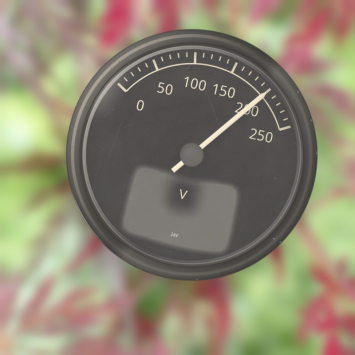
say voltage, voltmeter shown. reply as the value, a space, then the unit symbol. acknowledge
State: 200 V
